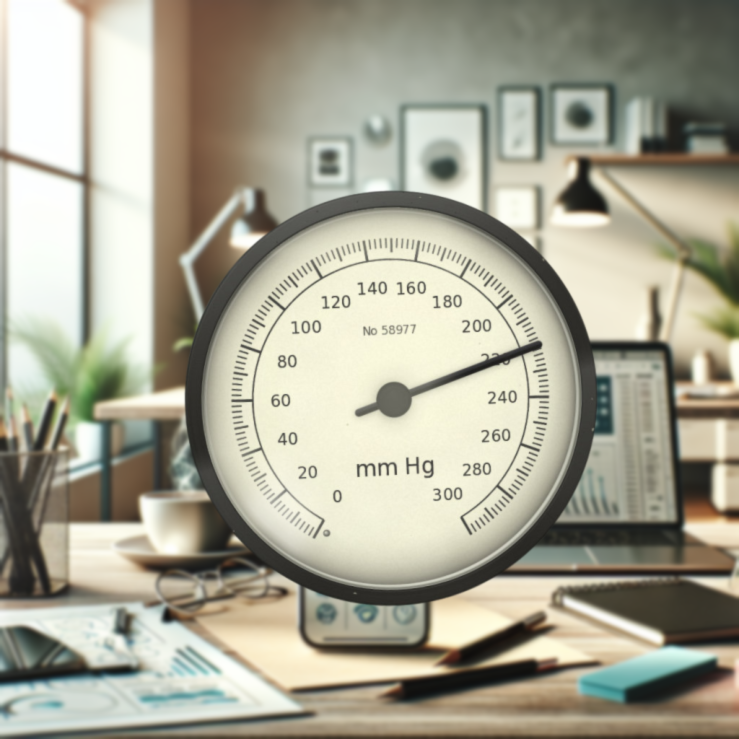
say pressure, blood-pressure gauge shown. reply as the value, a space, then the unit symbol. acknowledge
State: 220 mmHg
